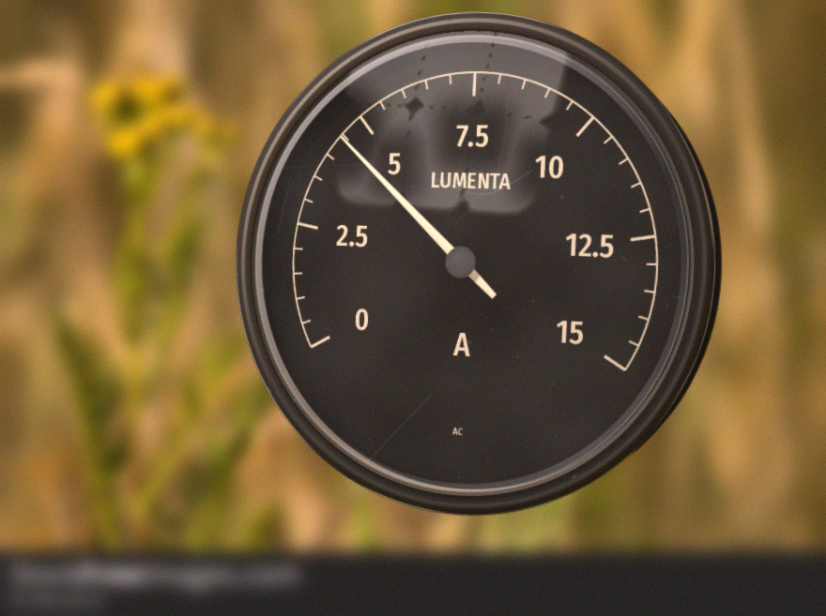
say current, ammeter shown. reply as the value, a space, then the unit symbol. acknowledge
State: 4.5 A
